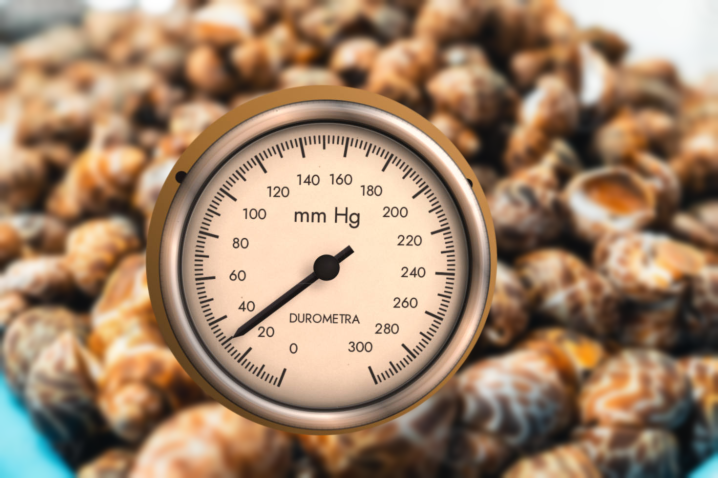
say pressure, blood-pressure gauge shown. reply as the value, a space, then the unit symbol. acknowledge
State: 30 mmHg
